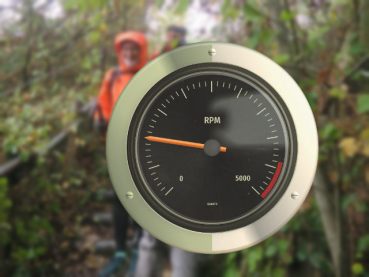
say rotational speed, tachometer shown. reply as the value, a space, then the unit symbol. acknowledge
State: 1000 rpm
